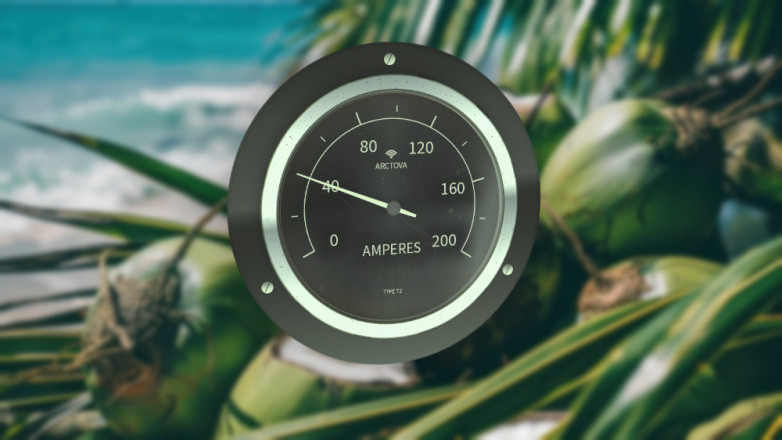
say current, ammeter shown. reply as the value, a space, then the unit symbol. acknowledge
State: 40 A
